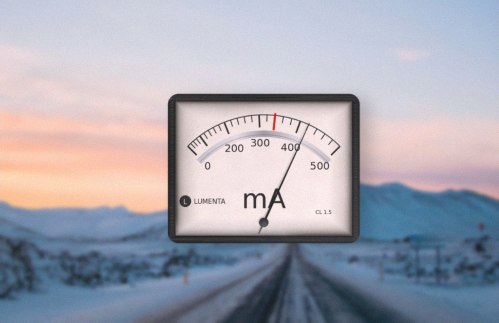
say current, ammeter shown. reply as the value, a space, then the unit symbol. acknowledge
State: 420 mA
